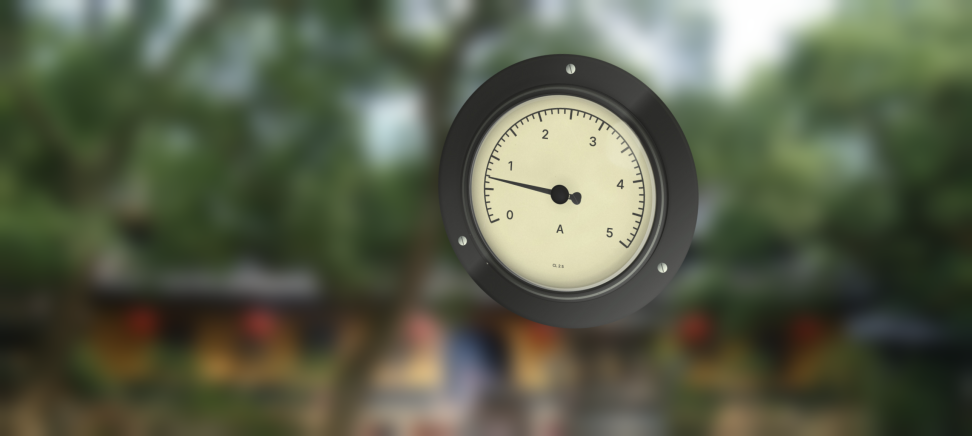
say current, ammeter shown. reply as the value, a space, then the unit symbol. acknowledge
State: 0.7 A
